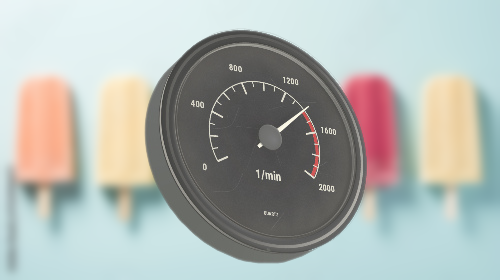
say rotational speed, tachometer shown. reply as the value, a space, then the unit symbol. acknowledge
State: 1400 rpm
